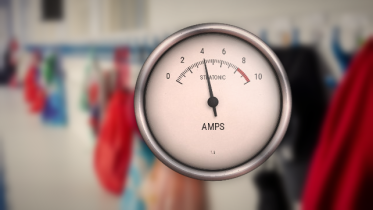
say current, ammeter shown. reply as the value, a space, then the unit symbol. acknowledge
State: 4 A
